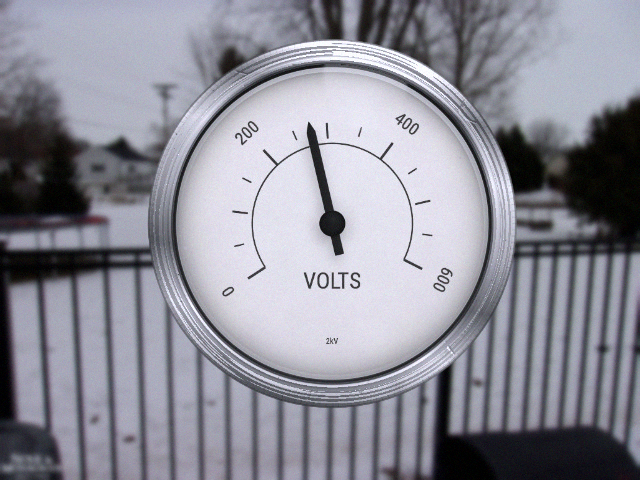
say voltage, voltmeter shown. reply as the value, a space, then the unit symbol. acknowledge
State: 275 V
